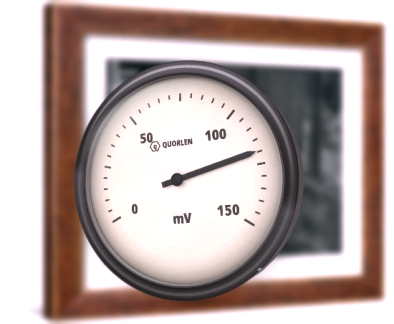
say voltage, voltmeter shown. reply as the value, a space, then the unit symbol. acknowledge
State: 120 mV
